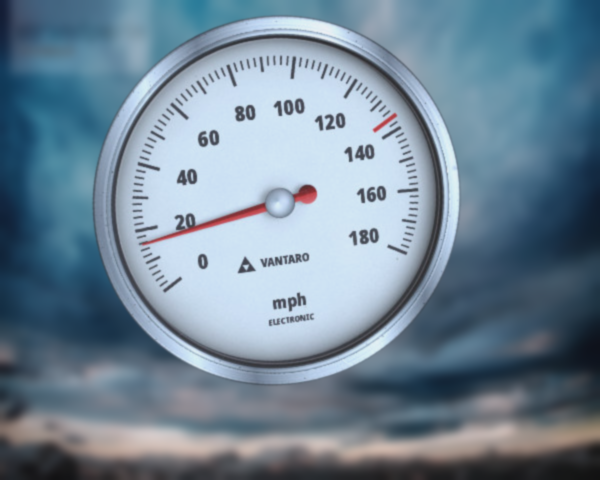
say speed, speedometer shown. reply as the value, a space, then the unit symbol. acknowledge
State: 16 mph
